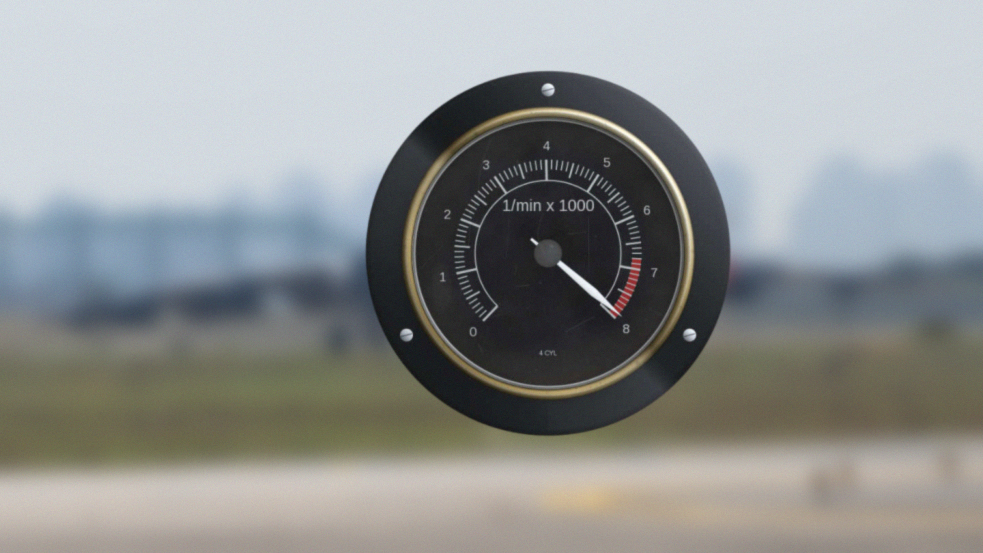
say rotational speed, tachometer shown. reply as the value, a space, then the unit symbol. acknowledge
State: 7900 rpm
